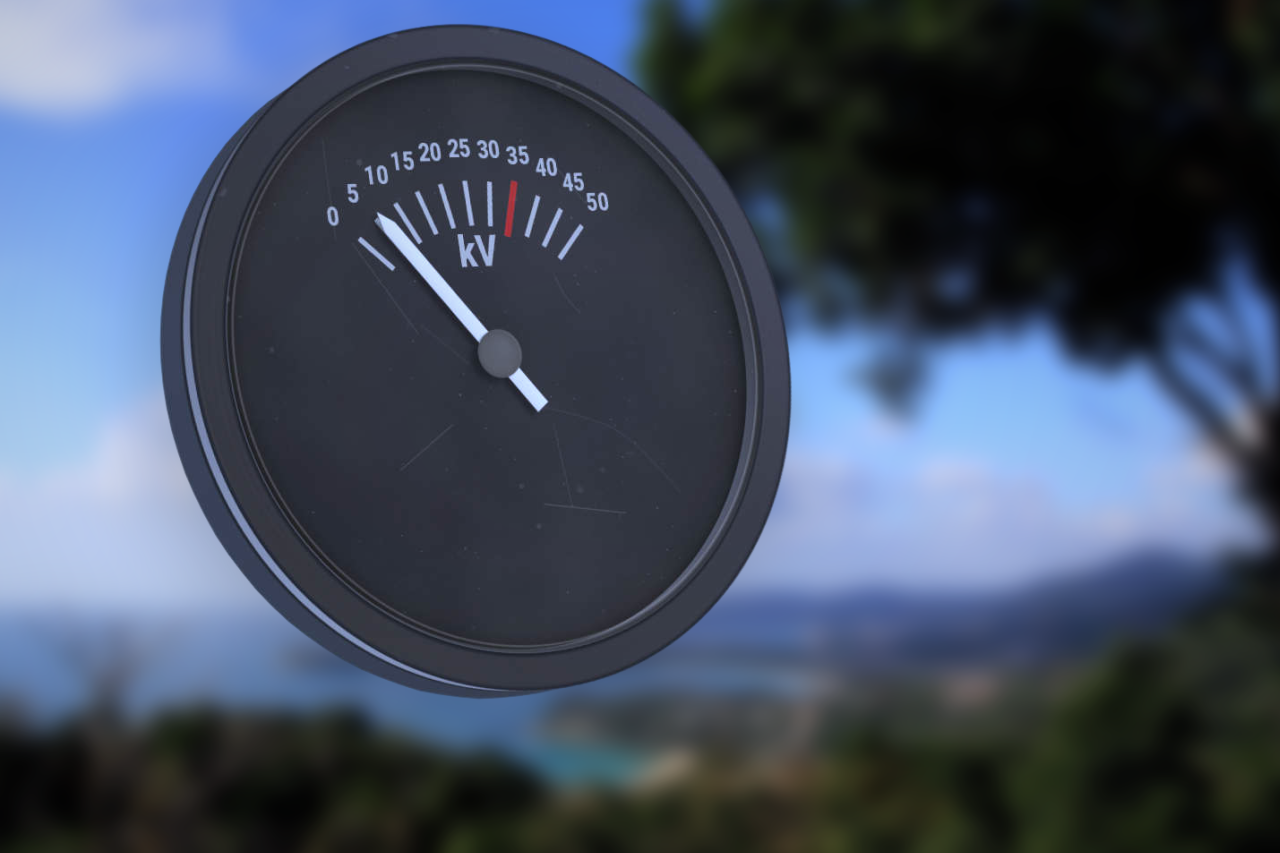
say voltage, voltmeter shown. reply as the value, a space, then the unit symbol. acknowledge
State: 5 kV
